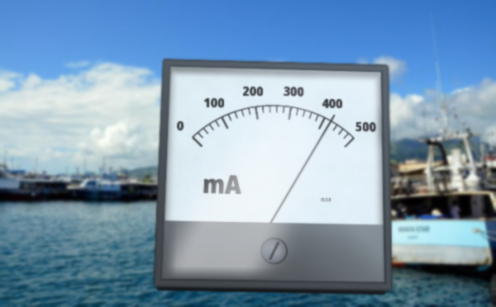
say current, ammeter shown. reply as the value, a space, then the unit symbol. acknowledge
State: 420 mA
